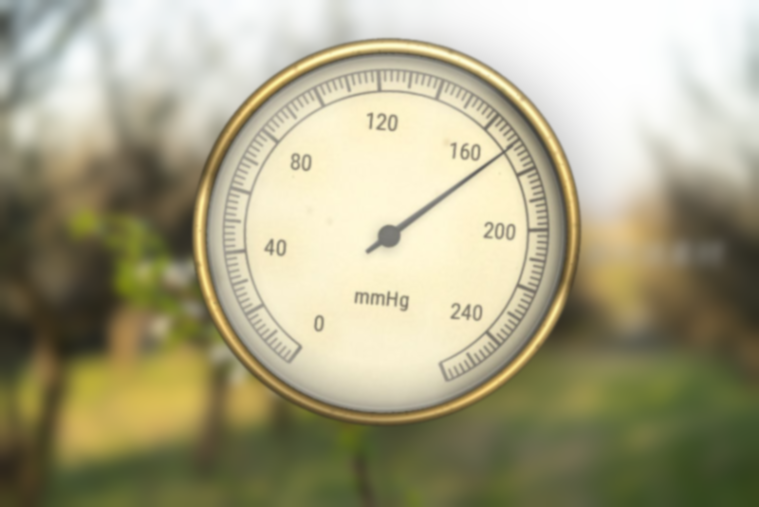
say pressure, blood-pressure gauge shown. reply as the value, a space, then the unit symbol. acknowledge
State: 170 mmHg
